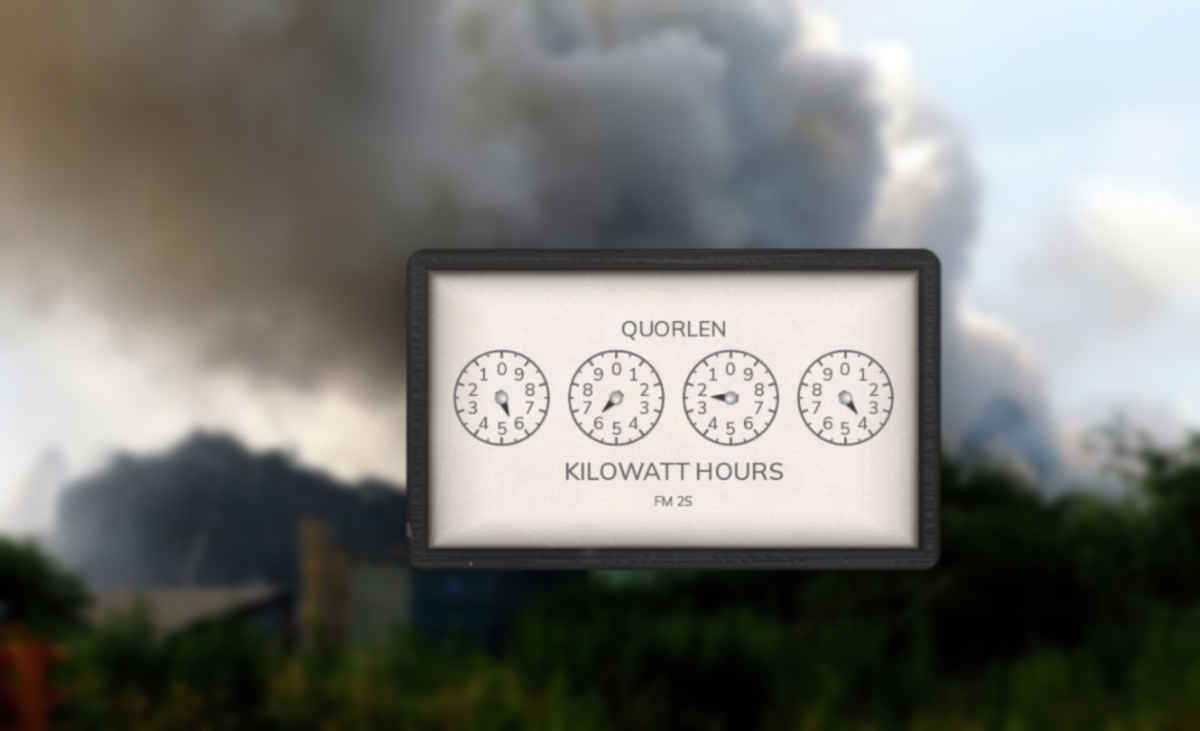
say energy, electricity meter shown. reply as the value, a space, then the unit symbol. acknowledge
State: 5624 kWh
